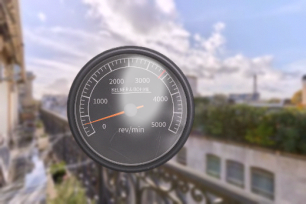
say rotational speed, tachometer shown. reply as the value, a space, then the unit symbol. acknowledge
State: 300 rpm
